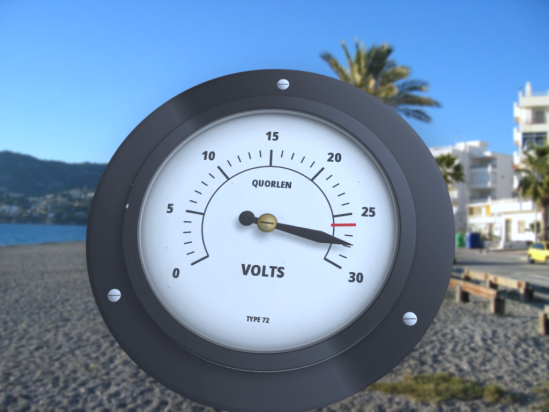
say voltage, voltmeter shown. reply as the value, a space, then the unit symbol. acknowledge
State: 28 V
